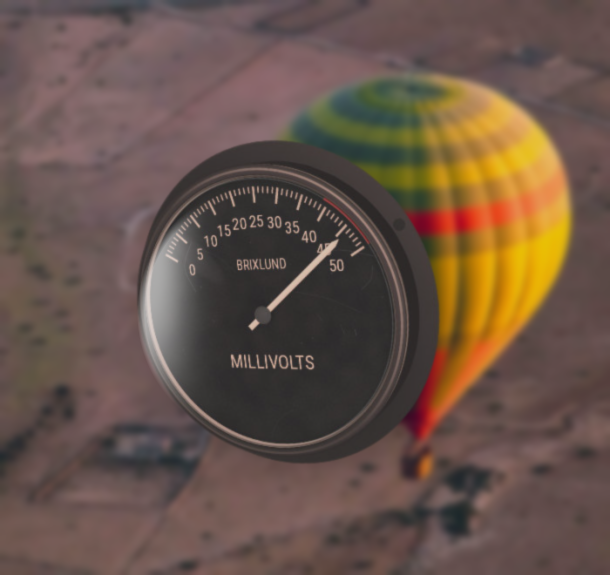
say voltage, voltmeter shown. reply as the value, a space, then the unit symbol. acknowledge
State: 46 mV
